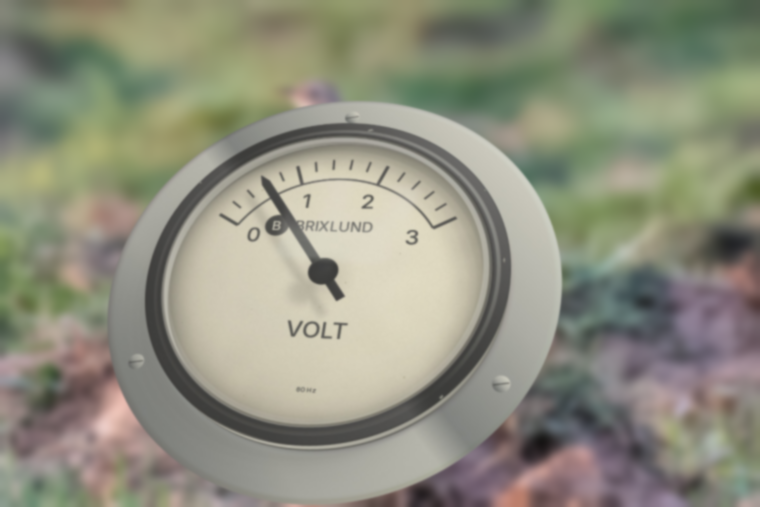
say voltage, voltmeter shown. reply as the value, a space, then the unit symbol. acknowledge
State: 0.6 V
